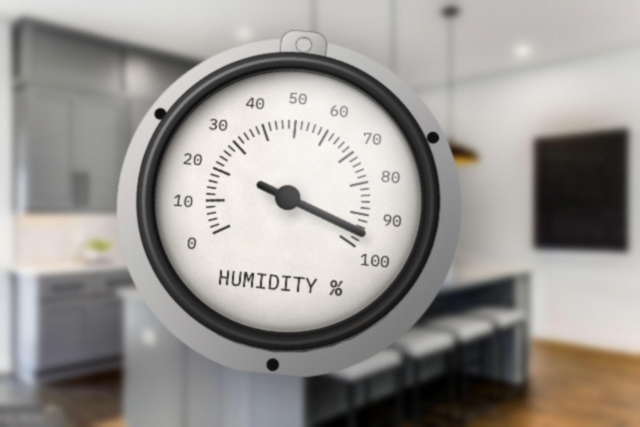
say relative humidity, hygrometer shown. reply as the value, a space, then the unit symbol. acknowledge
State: 96 %
